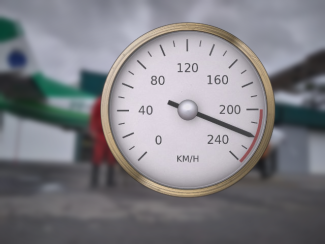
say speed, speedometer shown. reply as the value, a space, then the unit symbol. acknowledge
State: 220 km/h
